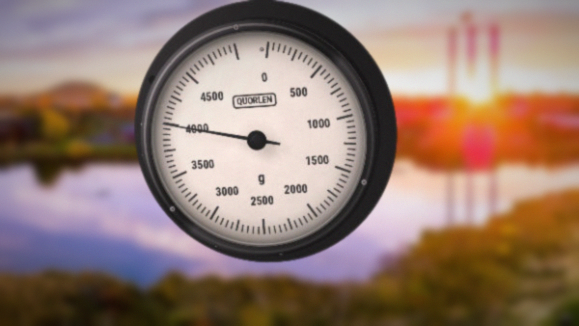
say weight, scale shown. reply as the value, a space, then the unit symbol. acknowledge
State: 4000 g
